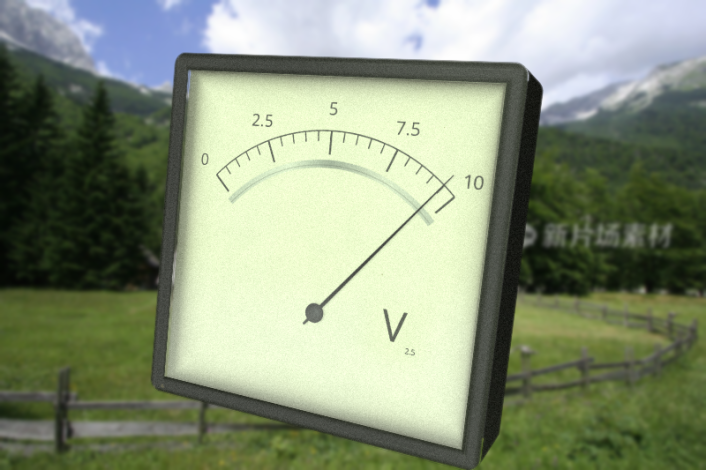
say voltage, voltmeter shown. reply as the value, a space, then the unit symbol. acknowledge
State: 9.5 V
